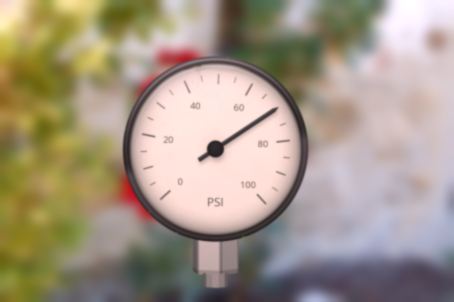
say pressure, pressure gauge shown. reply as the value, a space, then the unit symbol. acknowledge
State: 70 psi
